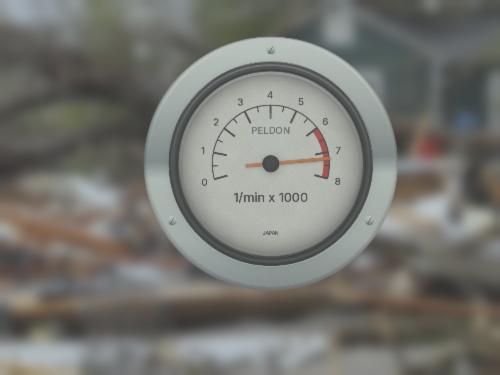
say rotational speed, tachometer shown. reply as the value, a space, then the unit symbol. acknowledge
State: 7250 rpm
